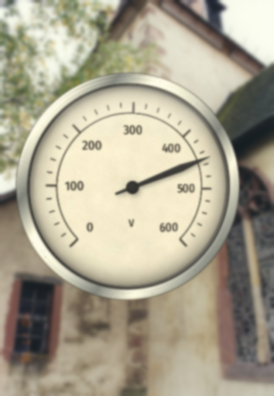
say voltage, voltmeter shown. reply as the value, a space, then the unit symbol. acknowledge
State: 450 V
